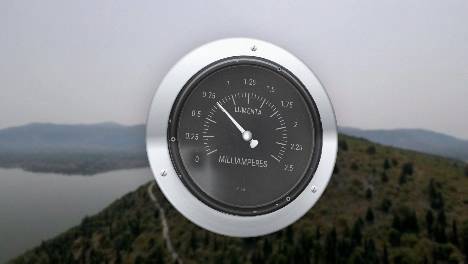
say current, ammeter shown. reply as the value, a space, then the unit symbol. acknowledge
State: 0.75 mA
